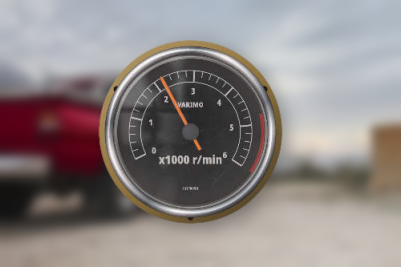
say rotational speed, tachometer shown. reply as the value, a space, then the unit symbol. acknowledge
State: 2200 rpm
